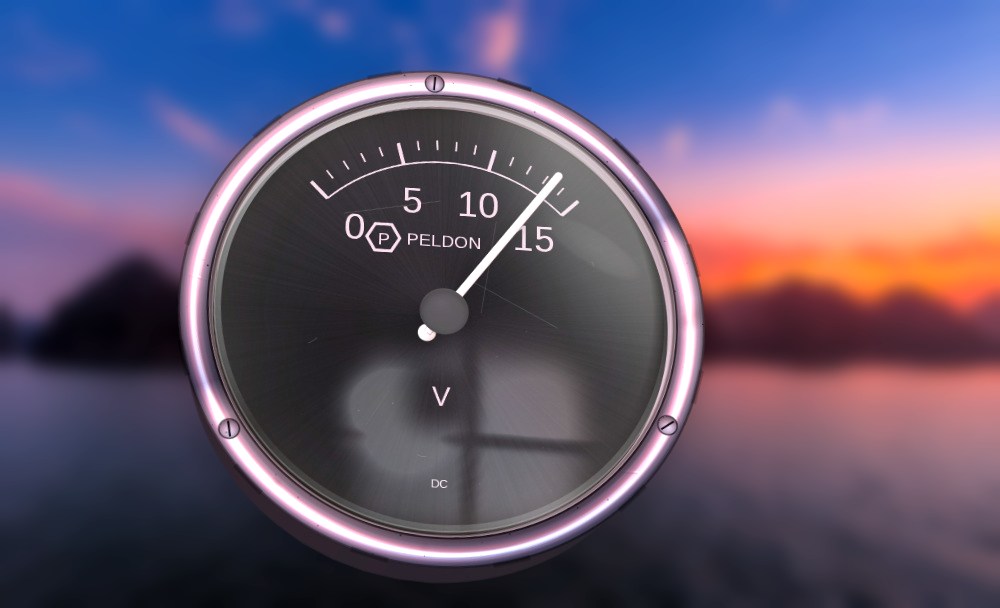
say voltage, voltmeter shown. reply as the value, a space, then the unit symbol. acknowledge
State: 13.5 V
